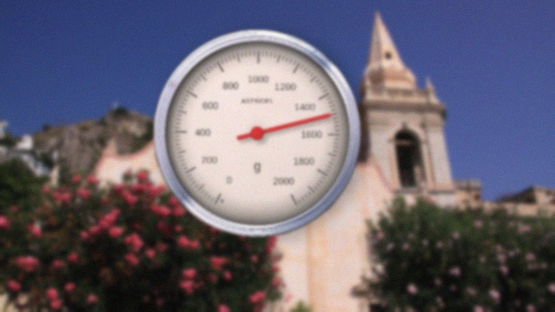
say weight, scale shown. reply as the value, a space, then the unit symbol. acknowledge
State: 1500 g
